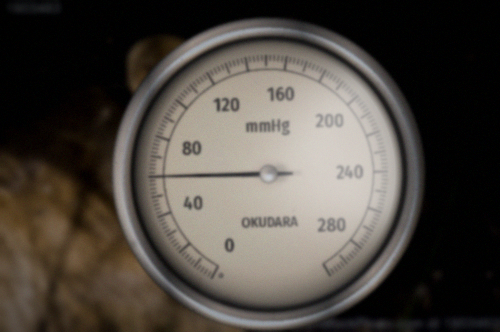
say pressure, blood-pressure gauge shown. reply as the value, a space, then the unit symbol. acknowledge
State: 60 mmHg
